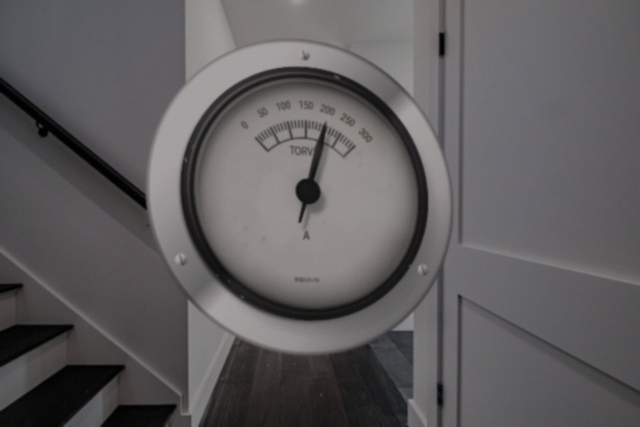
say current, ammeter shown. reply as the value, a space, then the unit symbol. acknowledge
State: 200 A
